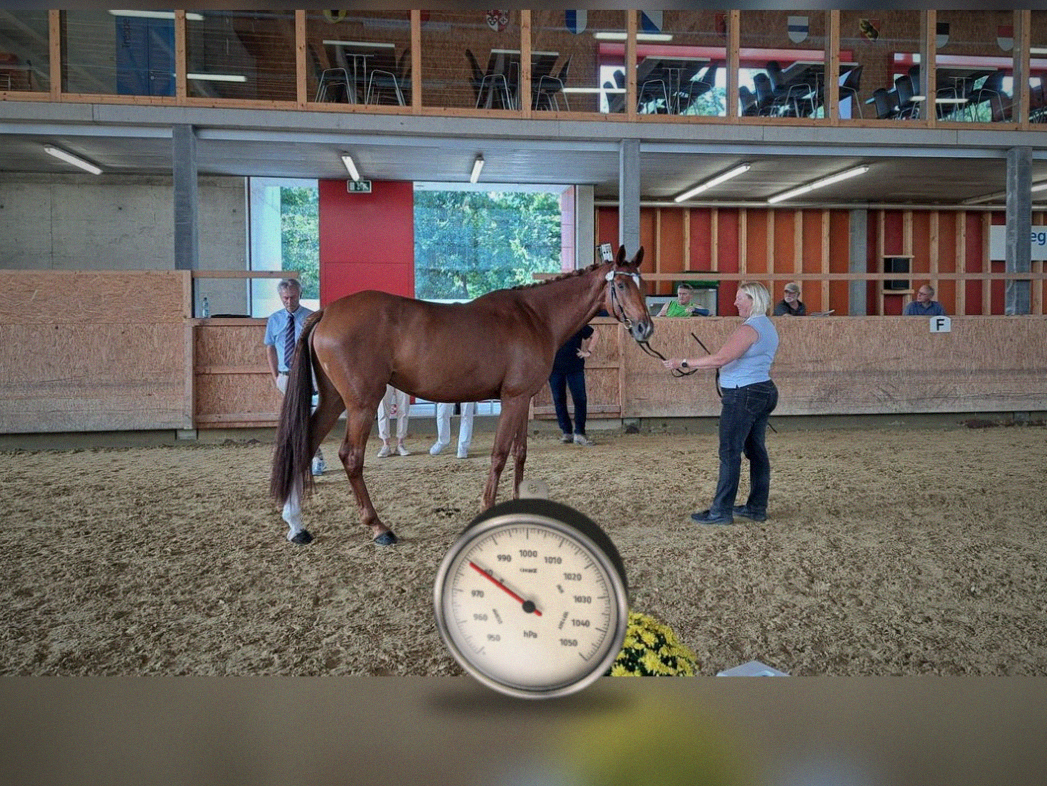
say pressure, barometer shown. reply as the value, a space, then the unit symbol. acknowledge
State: 980 hPa
